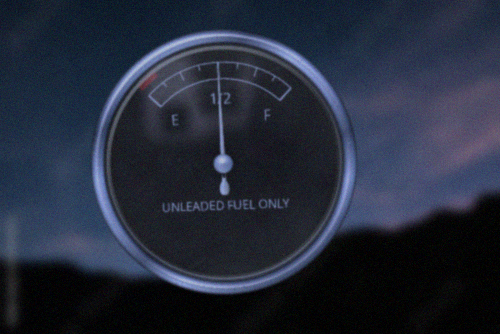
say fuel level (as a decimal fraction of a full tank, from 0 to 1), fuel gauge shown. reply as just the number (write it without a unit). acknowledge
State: 0.5
